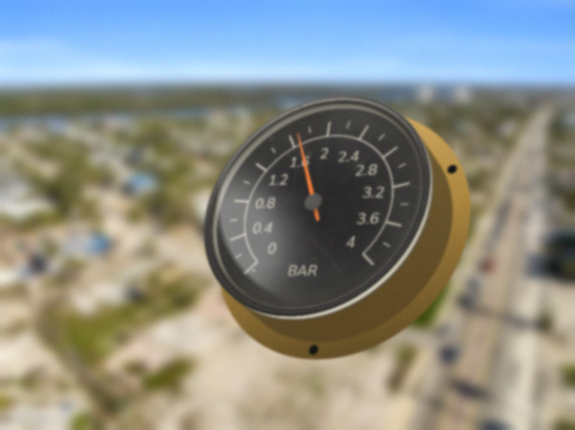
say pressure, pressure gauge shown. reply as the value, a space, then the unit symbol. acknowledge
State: 1.7 bar
